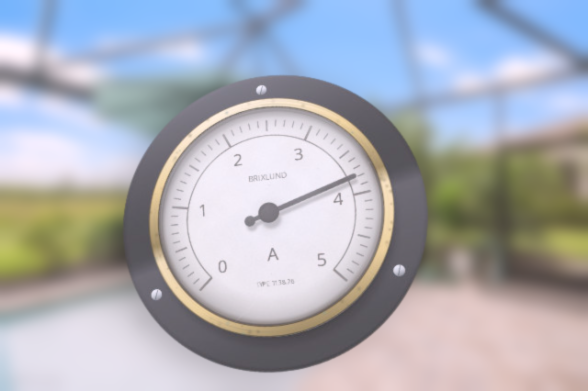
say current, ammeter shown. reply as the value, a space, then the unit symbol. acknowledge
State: 3.8 A
